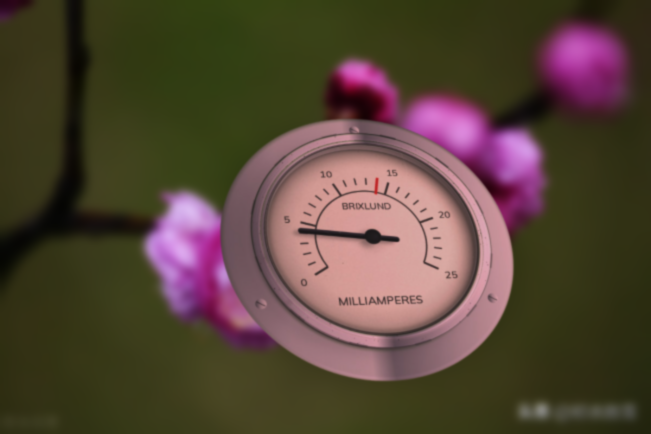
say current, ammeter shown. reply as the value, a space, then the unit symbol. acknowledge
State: 4 mA
